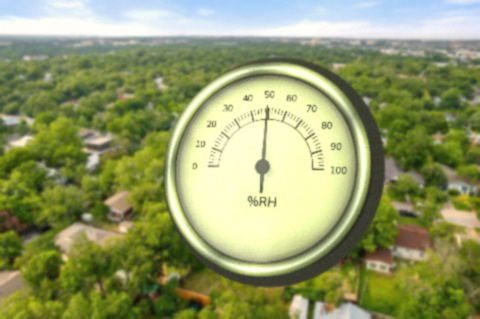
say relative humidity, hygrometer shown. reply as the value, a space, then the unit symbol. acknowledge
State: 50 %
